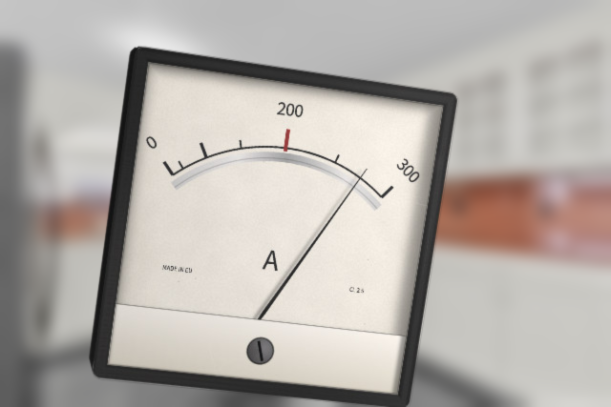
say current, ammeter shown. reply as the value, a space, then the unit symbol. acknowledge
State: 275 A
